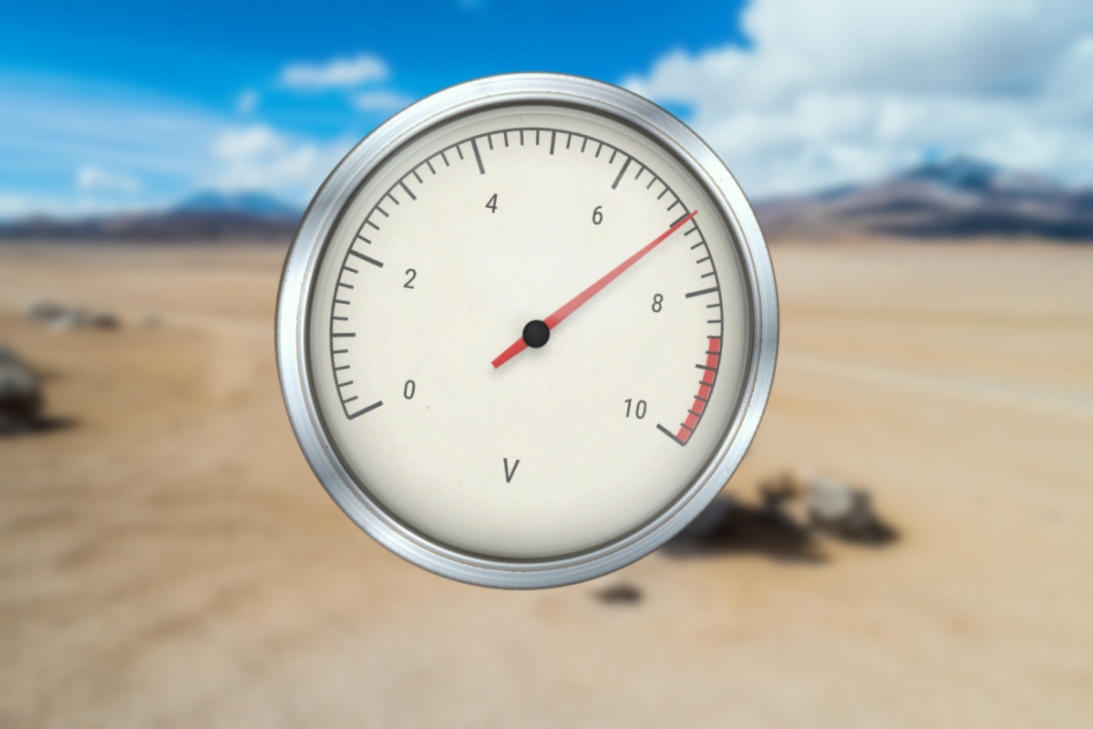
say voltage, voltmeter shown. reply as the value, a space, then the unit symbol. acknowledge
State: 7 V
